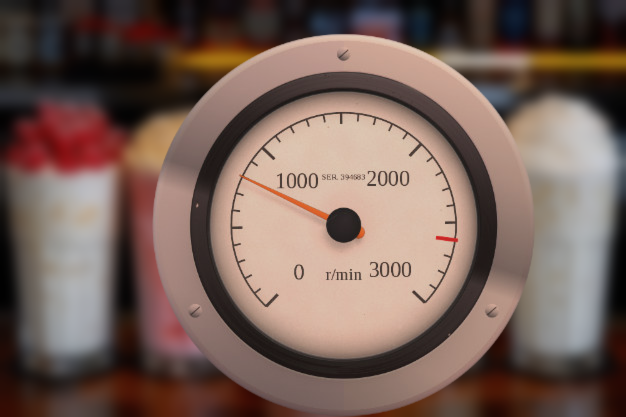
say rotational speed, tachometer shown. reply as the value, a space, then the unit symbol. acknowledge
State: 800 rpm
